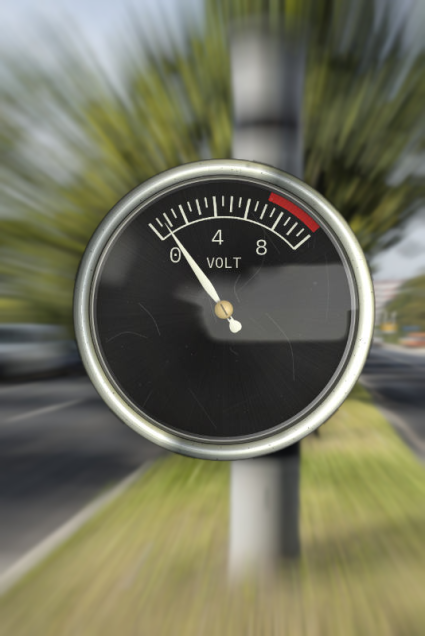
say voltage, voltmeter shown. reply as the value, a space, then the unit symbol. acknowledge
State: 0.75 V
